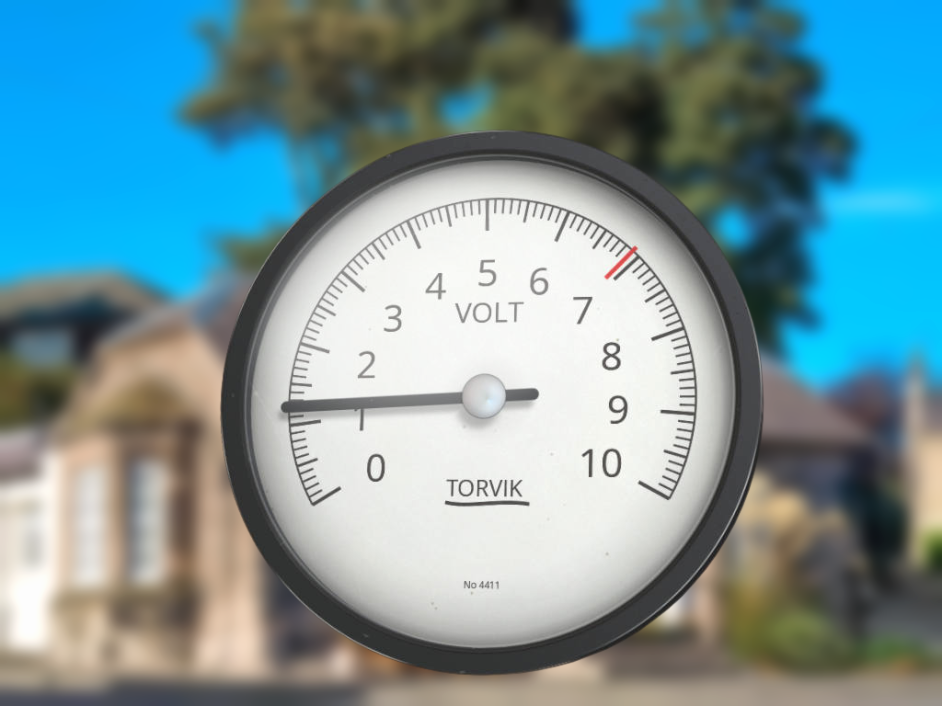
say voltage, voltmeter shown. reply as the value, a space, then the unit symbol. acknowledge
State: 1.2 V
